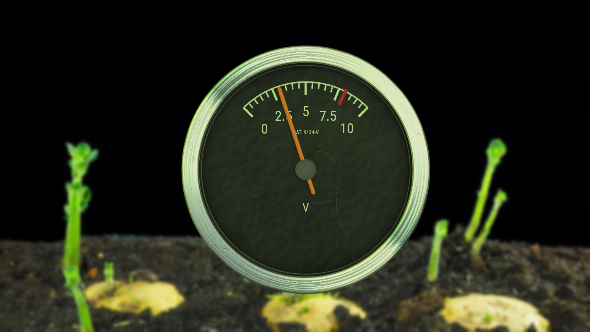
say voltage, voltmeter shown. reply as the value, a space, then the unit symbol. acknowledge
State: 3 V
